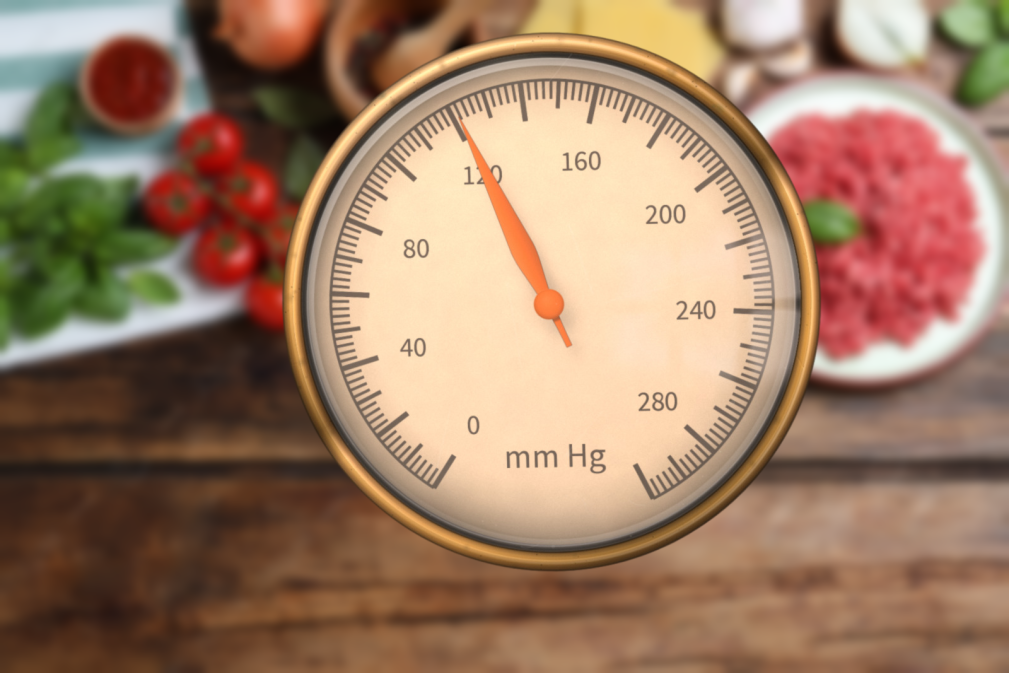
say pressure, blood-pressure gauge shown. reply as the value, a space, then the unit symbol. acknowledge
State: 122 mmHg
